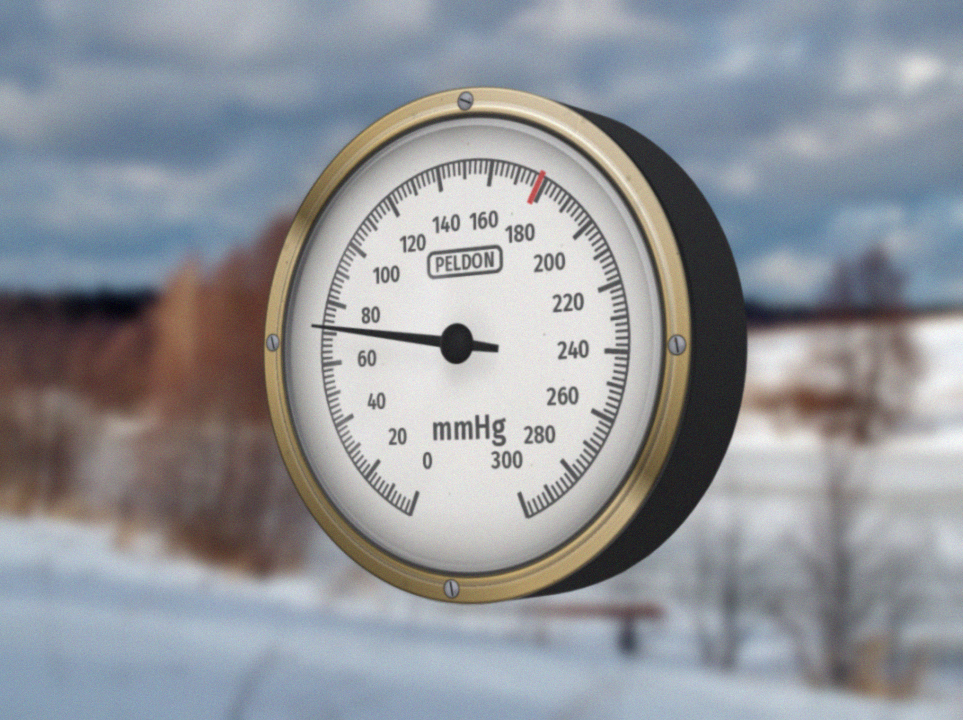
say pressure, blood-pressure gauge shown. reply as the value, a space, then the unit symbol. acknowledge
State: 72 mmHg
